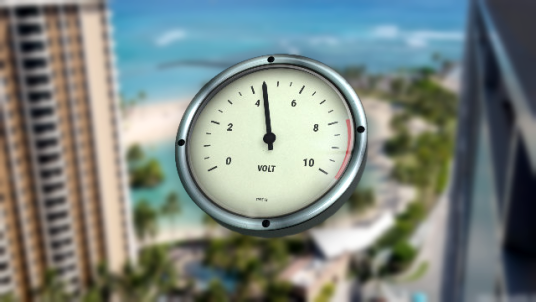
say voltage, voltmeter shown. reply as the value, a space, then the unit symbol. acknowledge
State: 4.5 V
